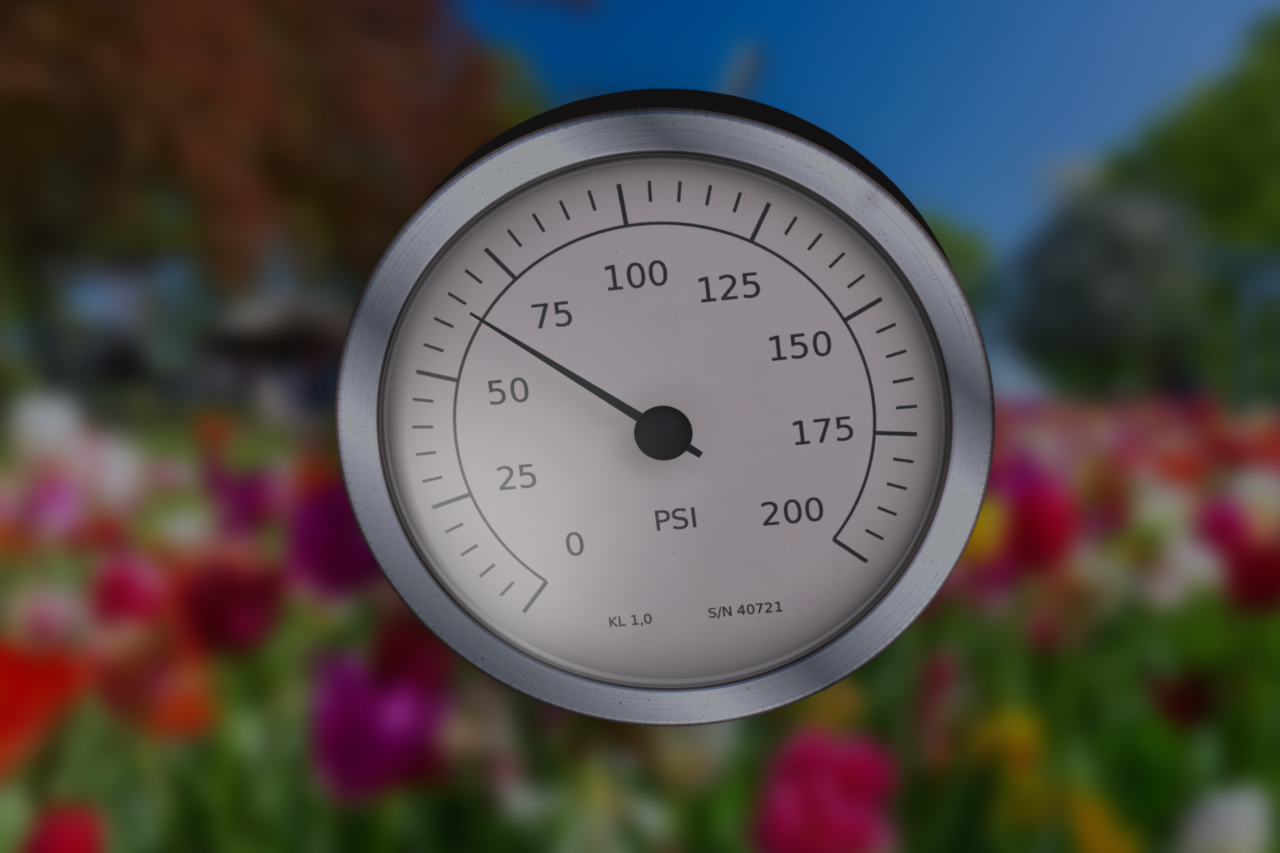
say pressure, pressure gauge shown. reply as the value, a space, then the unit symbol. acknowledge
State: 65 psi
